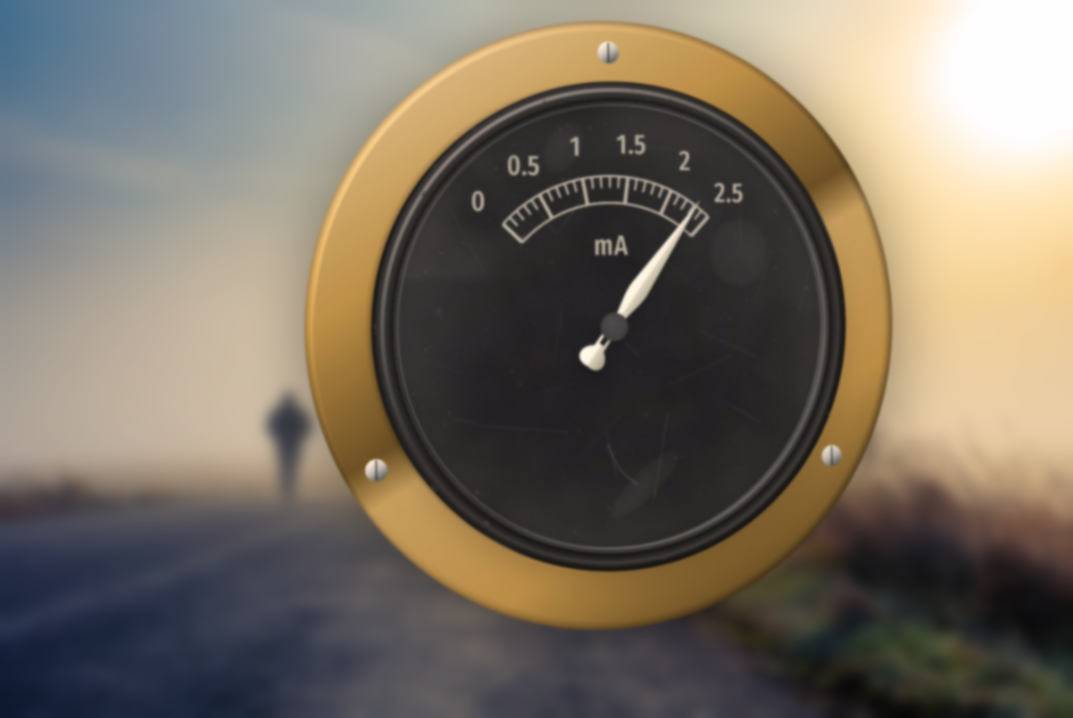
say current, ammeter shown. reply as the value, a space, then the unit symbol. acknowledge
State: 2.3 mA
